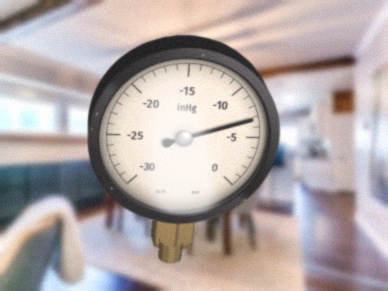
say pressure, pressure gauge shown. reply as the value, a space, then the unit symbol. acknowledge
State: -7 inHg
